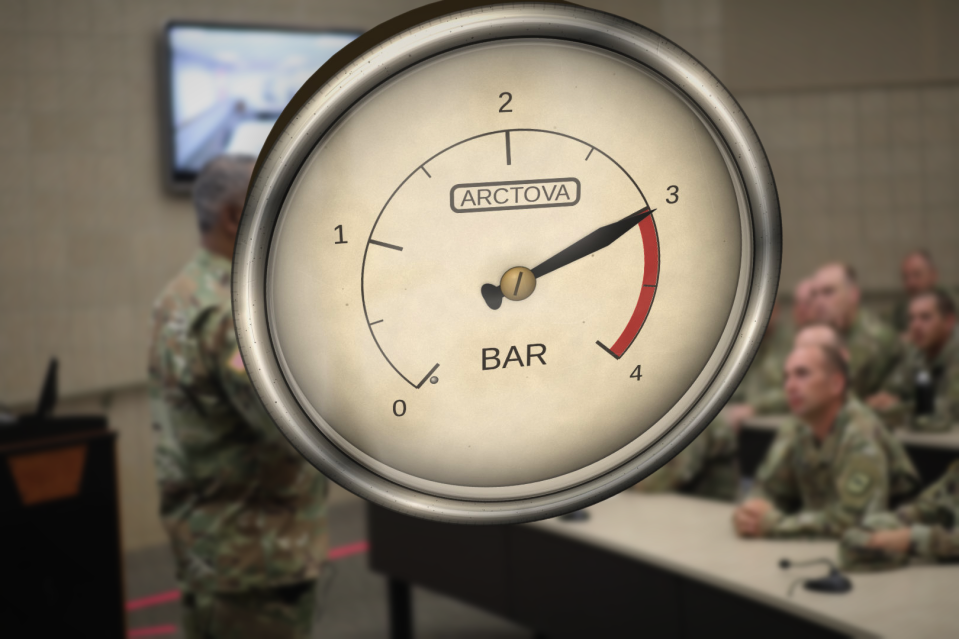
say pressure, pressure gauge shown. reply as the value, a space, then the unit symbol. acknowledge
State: 3 bar
